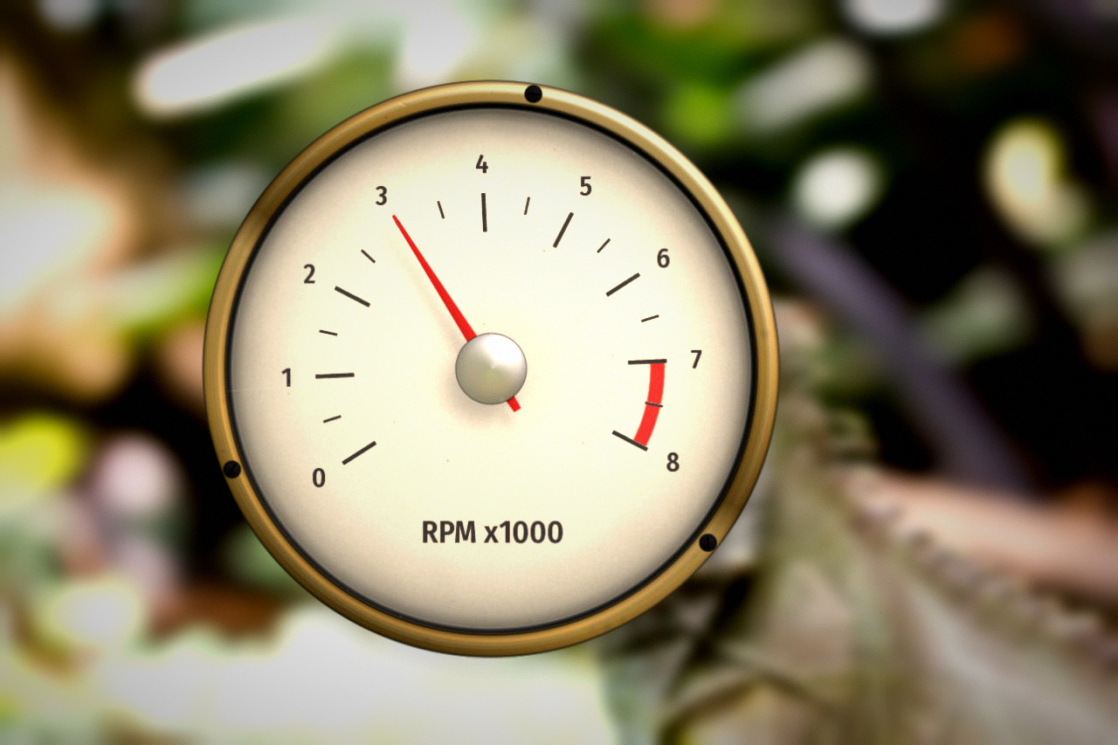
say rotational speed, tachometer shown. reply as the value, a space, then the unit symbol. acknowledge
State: 3000 rpm
